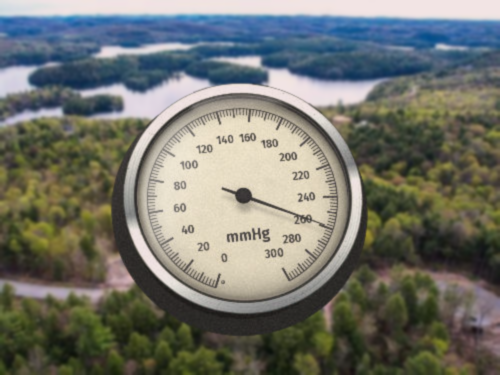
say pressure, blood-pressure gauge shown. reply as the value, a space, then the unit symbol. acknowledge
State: 260 mmHg
